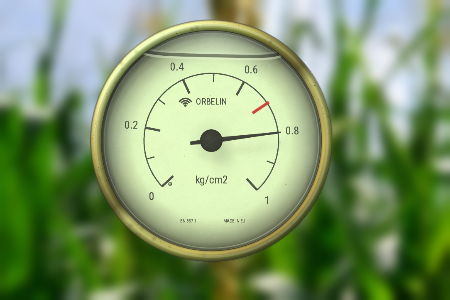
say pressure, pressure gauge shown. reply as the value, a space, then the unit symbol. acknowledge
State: 0.8 kg/cm²
